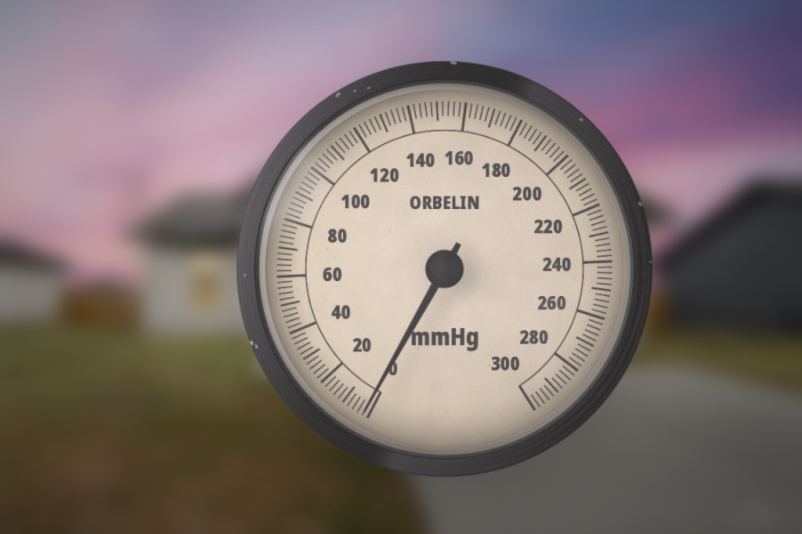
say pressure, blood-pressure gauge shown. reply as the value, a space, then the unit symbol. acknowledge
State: 2 mmHg
